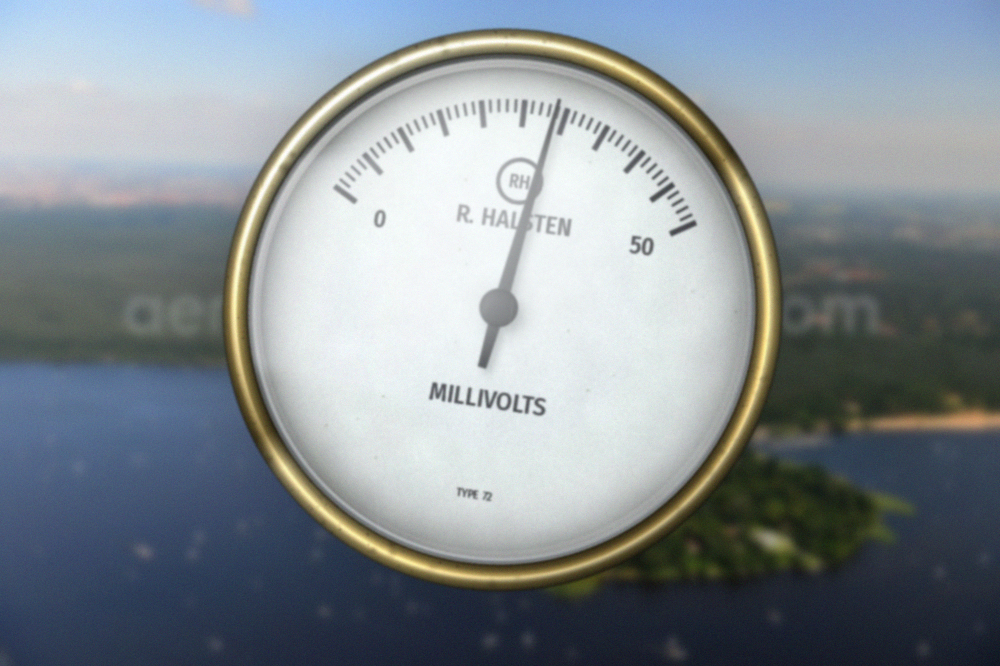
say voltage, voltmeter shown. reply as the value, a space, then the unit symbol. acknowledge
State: 29 mV
